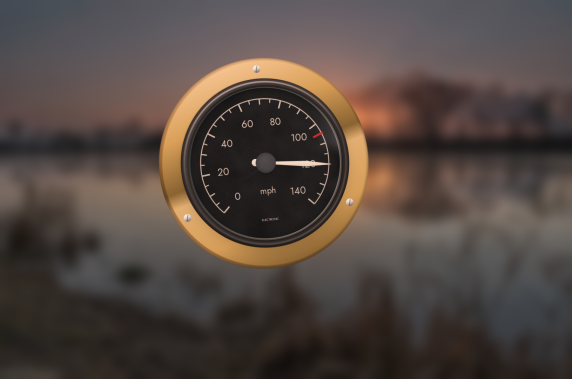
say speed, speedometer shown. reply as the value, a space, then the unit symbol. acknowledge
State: 120 mph
